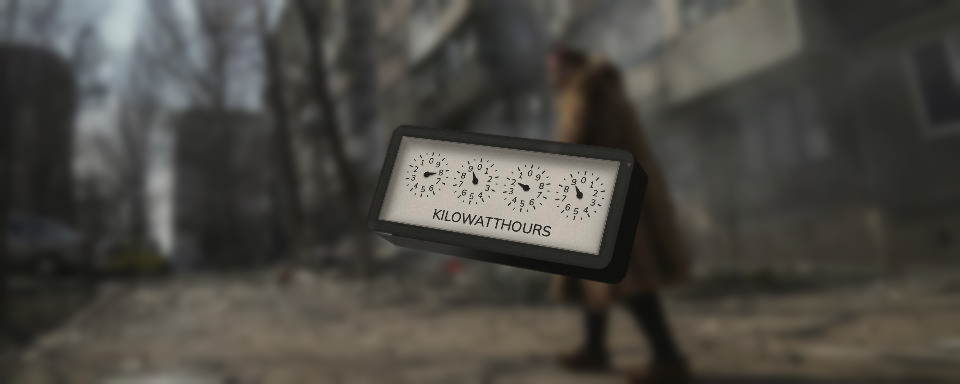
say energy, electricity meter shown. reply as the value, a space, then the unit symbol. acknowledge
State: 7919 kWh
